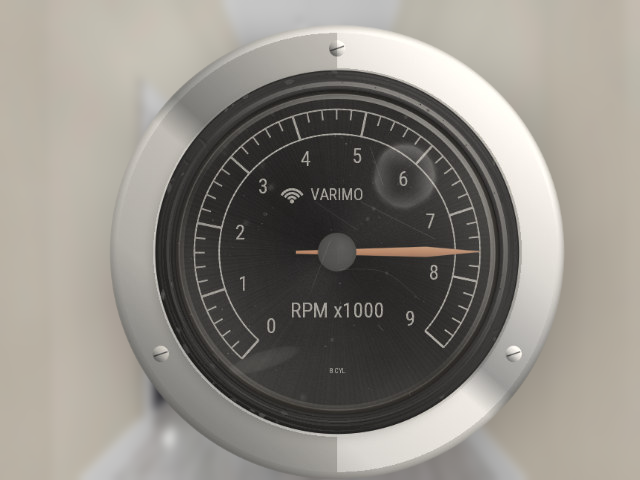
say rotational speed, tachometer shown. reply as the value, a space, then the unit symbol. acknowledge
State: 7600 rpm
